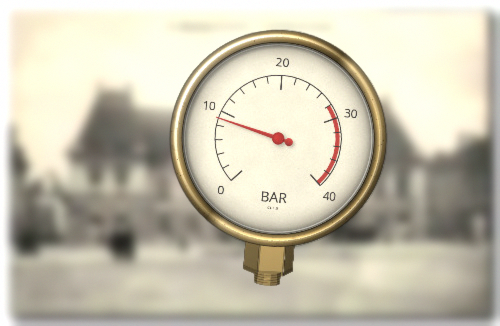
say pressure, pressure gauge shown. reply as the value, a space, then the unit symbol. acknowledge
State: 9 bar
